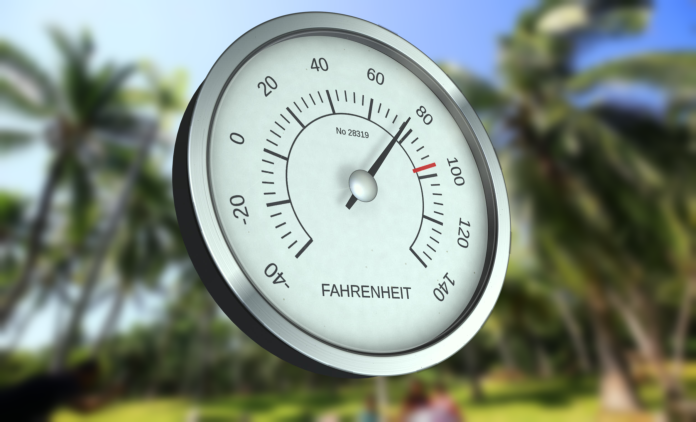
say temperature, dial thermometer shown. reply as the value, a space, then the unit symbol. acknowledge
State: 76 °F
